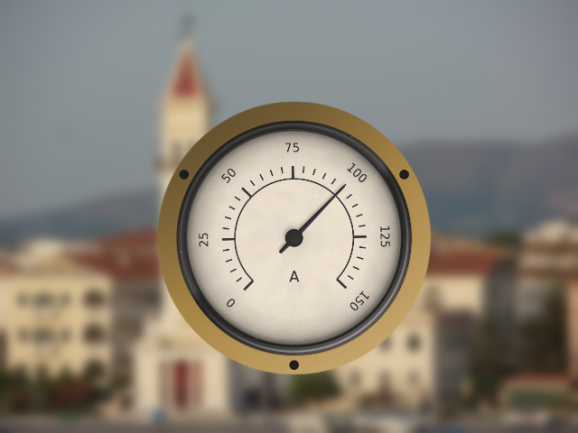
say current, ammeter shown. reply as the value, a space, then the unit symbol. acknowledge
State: 100 A
